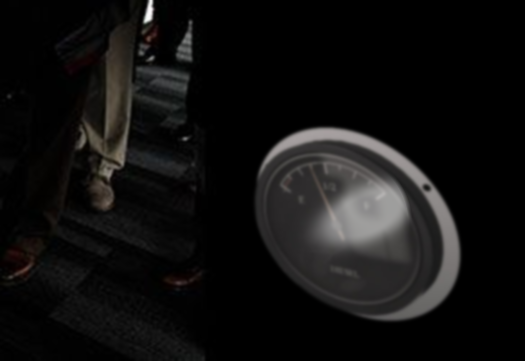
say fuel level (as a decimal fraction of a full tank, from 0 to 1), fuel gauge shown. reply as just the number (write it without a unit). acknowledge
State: 0.375
